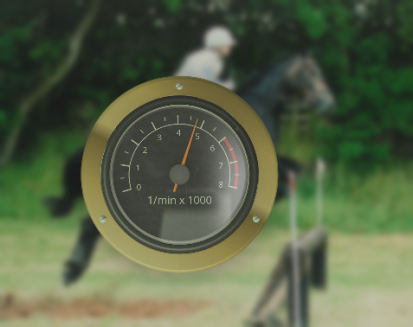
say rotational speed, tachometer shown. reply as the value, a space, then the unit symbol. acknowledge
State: 4750 rpm
